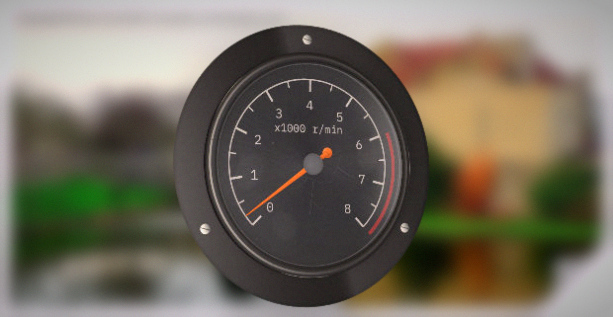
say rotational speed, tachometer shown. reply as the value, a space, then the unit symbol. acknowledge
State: 250 rpm
